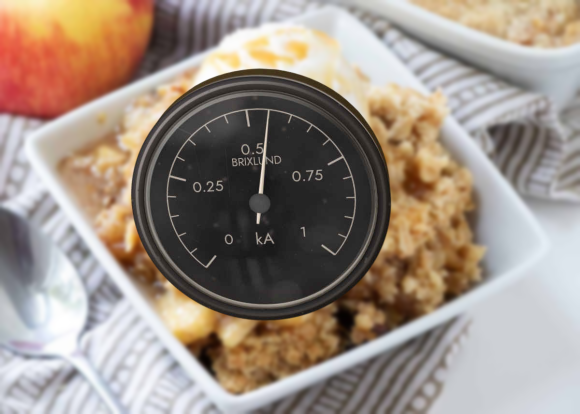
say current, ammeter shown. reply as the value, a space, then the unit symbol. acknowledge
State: 0.55 kA
